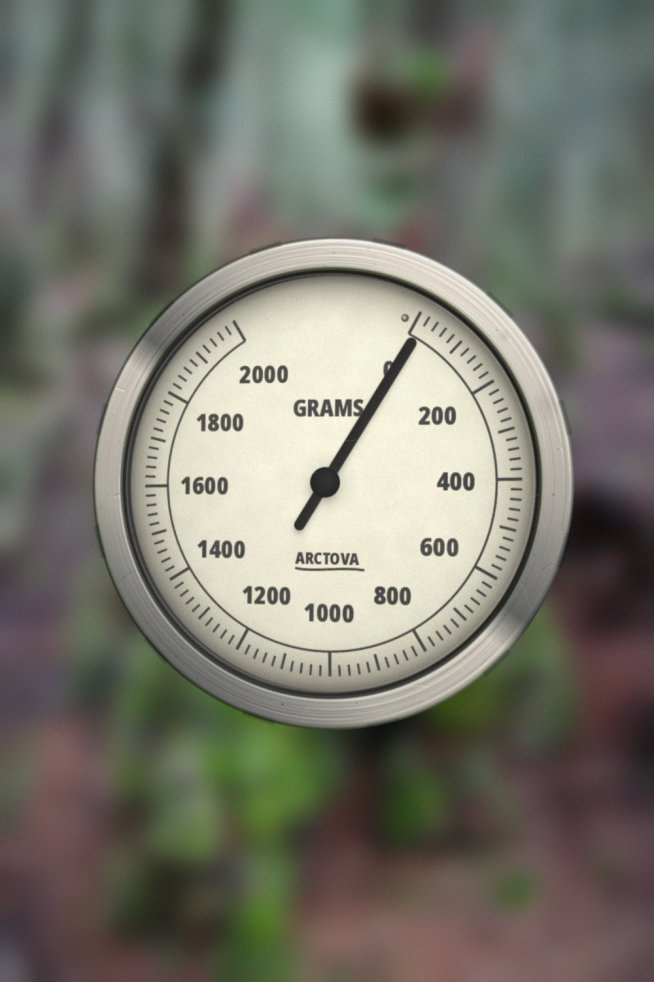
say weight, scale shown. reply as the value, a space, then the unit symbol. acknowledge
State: 20 g
